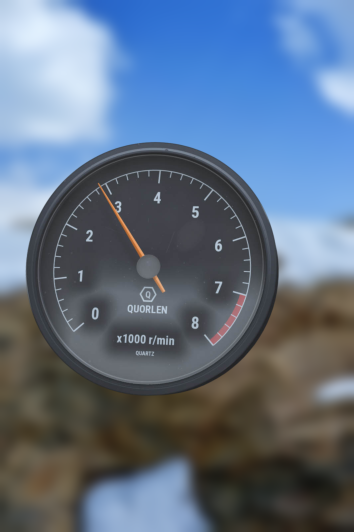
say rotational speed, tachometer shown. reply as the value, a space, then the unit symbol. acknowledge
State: 2900 rpm
